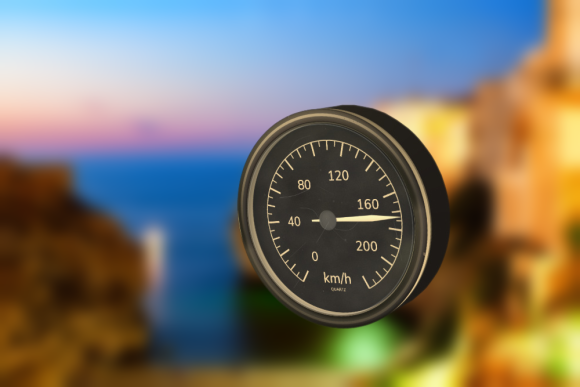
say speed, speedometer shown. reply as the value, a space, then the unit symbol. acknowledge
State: 172.5 km/h
